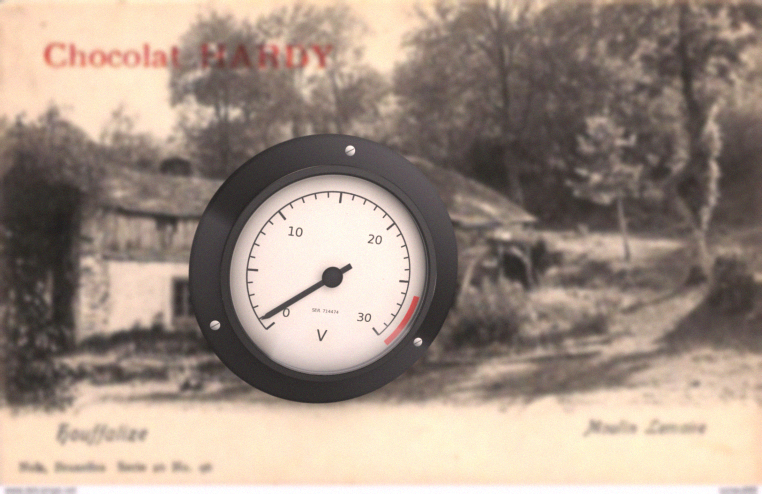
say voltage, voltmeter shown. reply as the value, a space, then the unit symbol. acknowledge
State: 1 V
